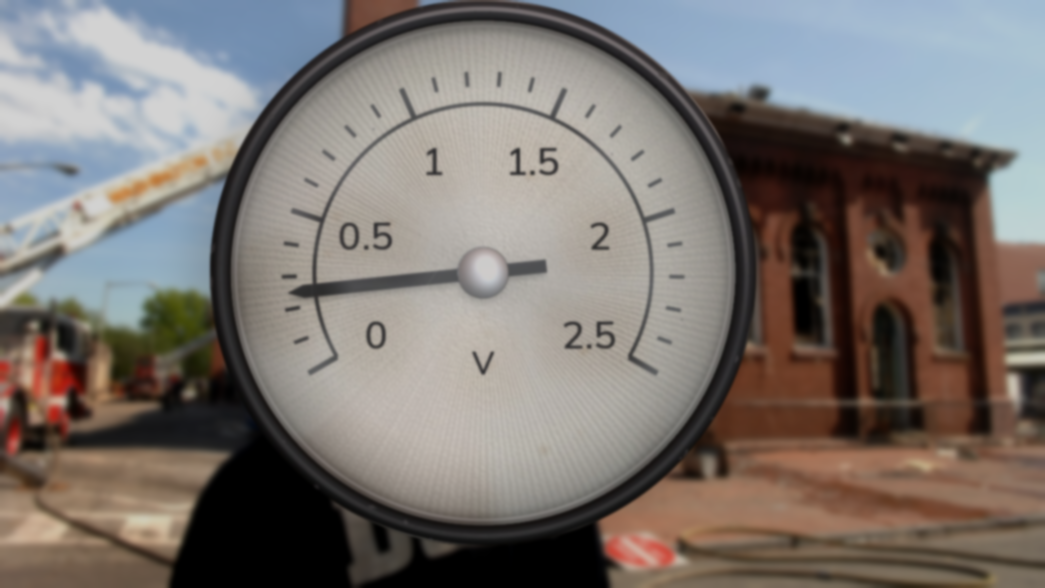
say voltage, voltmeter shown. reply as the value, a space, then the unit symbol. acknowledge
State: 0.25 V
